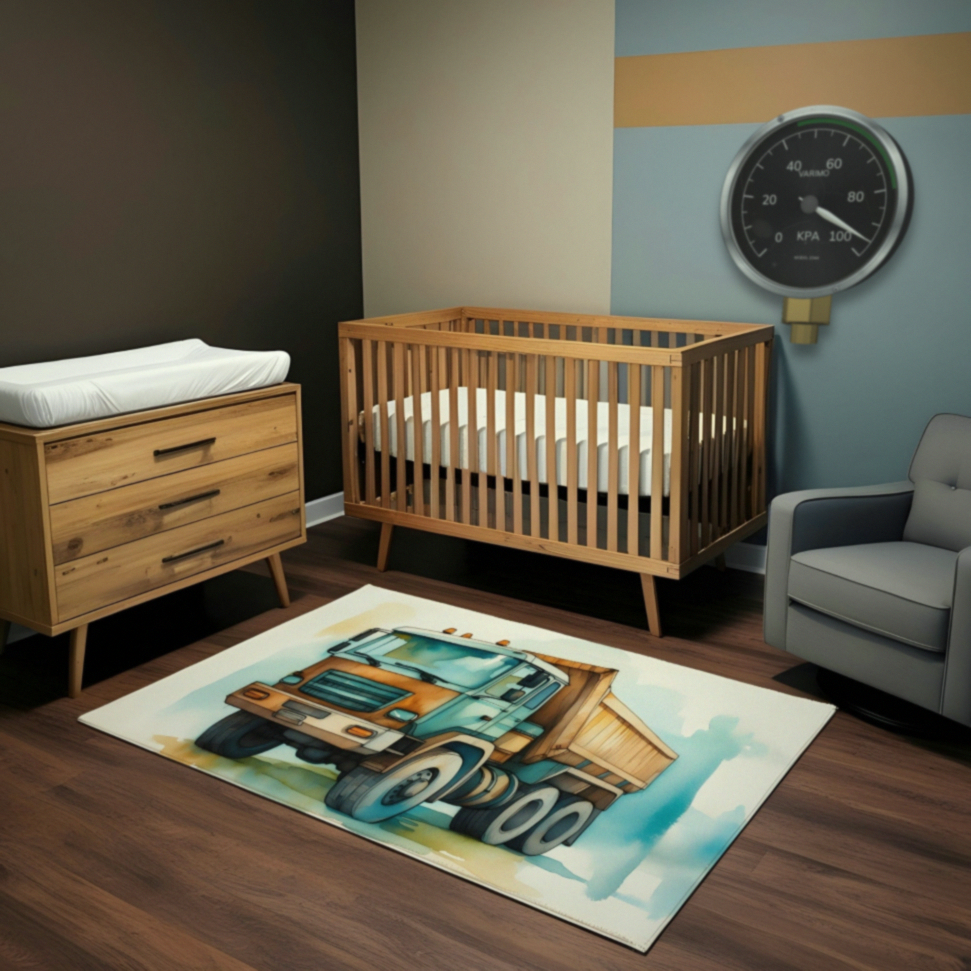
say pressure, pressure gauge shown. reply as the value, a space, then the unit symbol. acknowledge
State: 95 kPa
